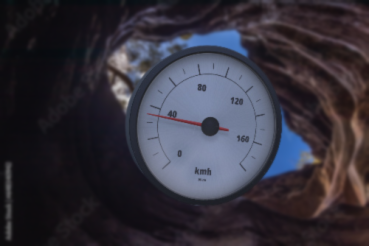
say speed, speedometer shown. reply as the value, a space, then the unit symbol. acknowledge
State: 35 km/h
